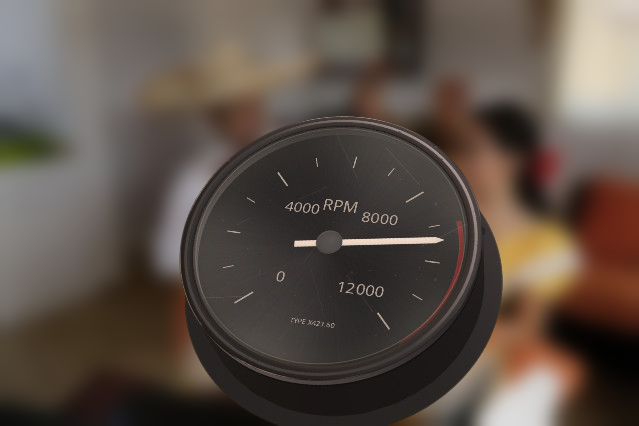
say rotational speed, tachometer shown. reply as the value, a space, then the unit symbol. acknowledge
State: 9500 rpm
